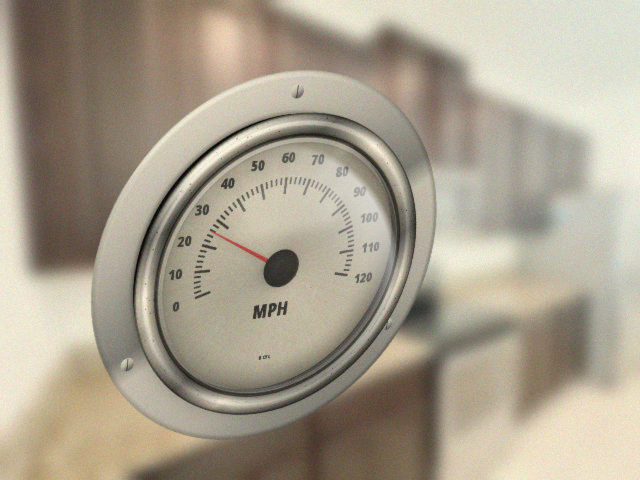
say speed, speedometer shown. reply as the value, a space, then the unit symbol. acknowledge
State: 26 mph
